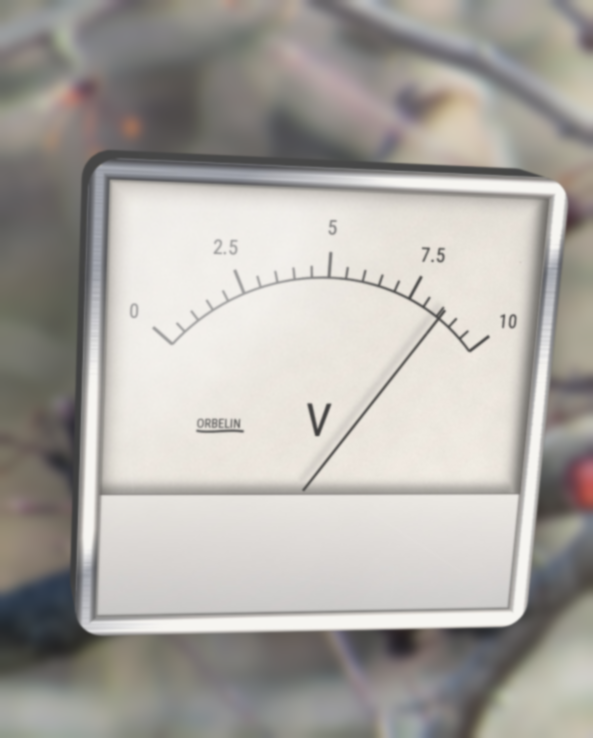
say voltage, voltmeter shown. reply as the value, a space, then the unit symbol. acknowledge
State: 8.5 V
